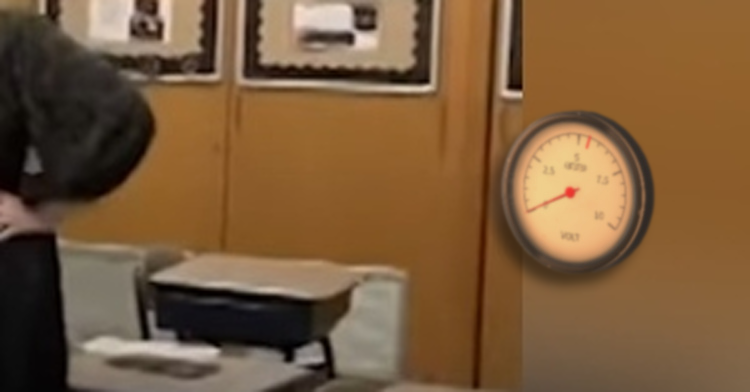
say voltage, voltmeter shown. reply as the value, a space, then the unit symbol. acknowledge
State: 0 V
